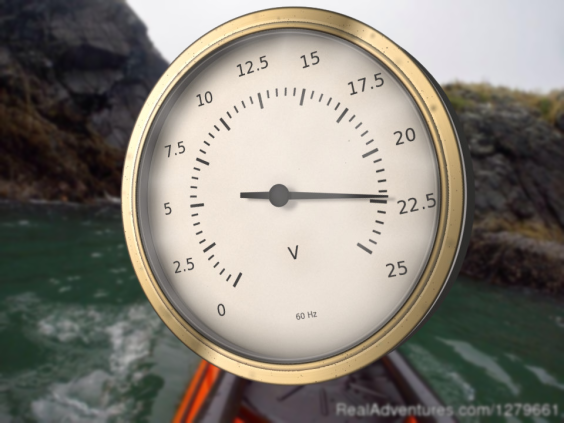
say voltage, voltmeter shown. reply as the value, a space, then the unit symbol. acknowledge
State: 22.25 V
